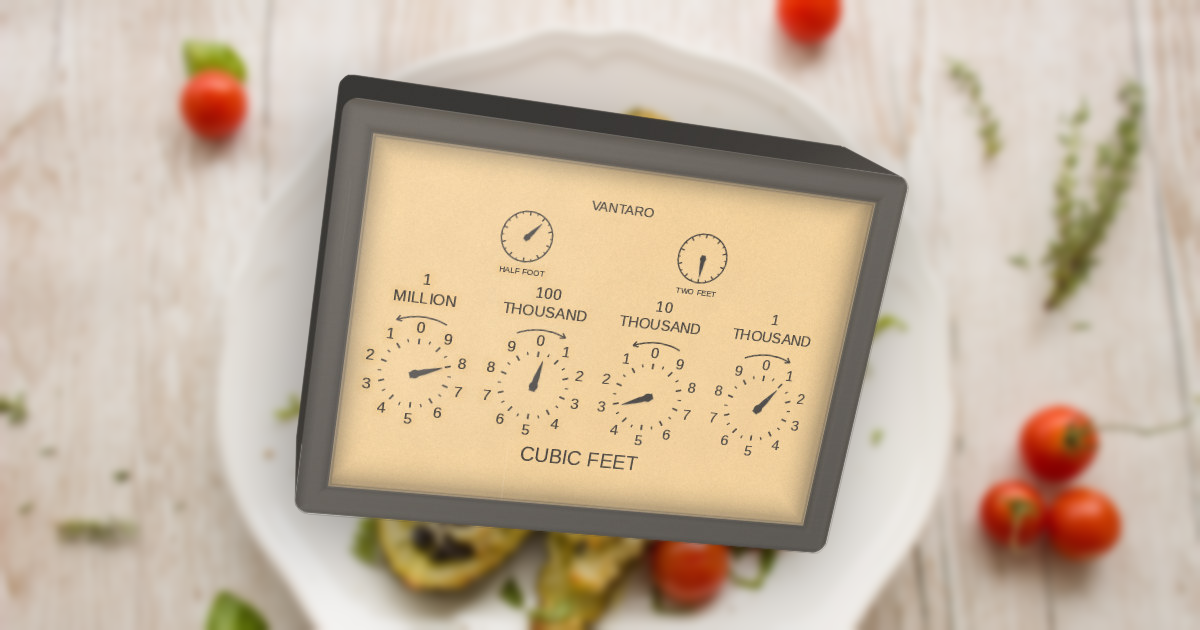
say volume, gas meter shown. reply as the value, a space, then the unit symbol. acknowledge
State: 803100 ft³
